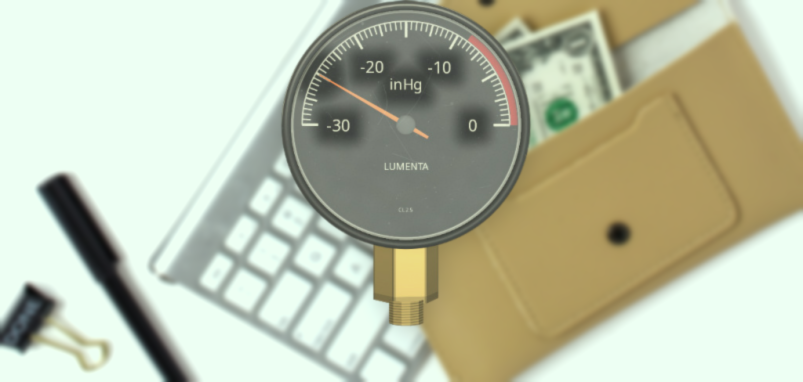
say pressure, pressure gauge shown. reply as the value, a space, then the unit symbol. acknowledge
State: -25 inHg
